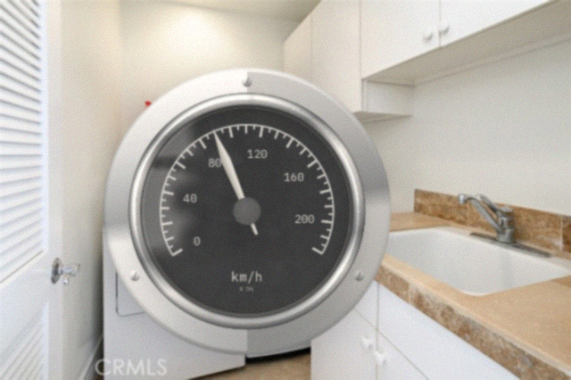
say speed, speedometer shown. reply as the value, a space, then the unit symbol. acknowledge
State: 90 km/h
